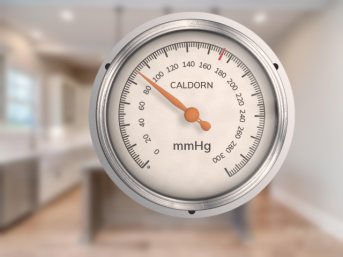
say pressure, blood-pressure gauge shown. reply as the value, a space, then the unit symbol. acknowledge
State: 90 mmHg
